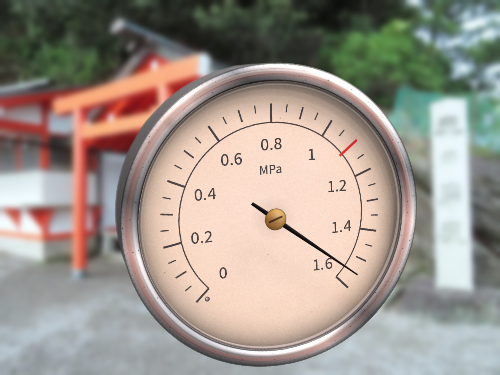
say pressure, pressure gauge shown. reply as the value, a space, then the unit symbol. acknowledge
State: 1.55 MPa
